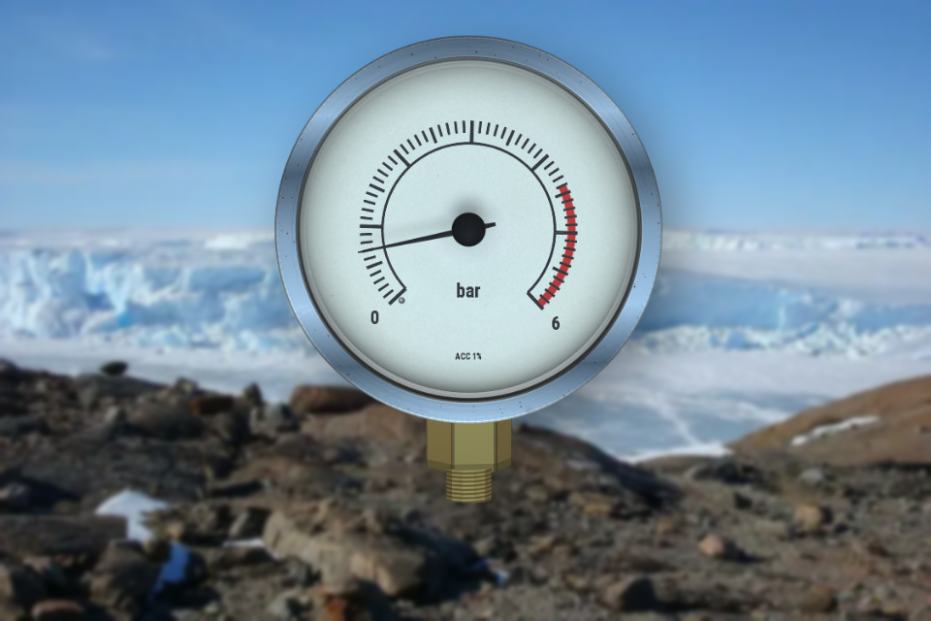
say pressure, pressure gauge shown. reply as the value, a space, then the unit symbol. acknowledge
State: 0.7 bar
